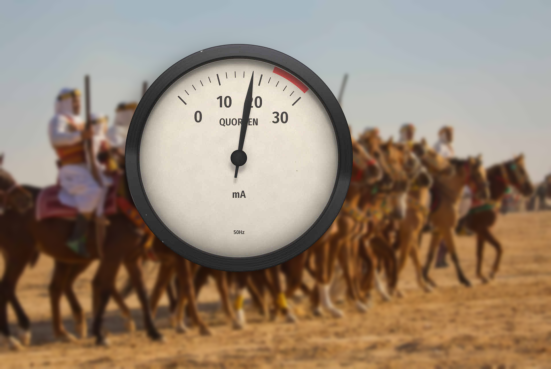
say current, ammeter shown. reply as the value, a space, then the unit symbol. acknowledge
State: 18 mA
